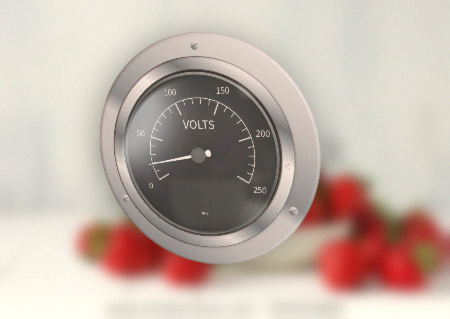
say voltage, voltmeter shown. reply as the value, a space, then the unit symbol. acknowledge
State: 20 V
